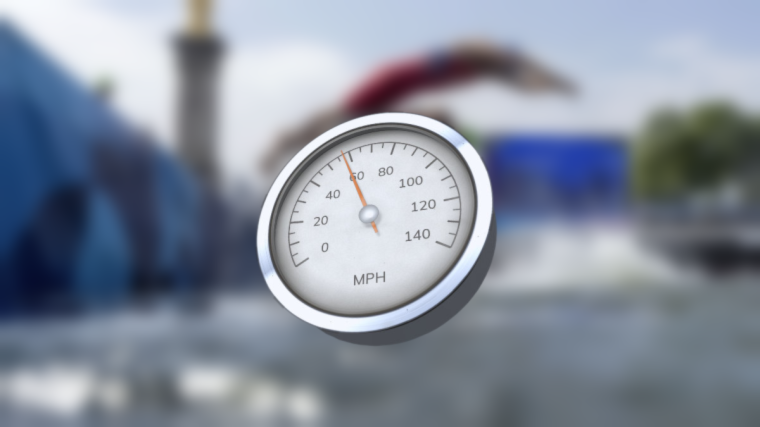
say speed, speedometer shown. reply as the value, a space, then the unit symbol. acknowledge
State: 57.5 mph
